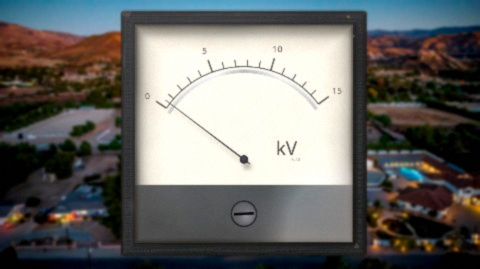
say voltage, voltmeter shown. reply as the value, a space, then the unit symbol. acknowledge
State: 0.5 kV
